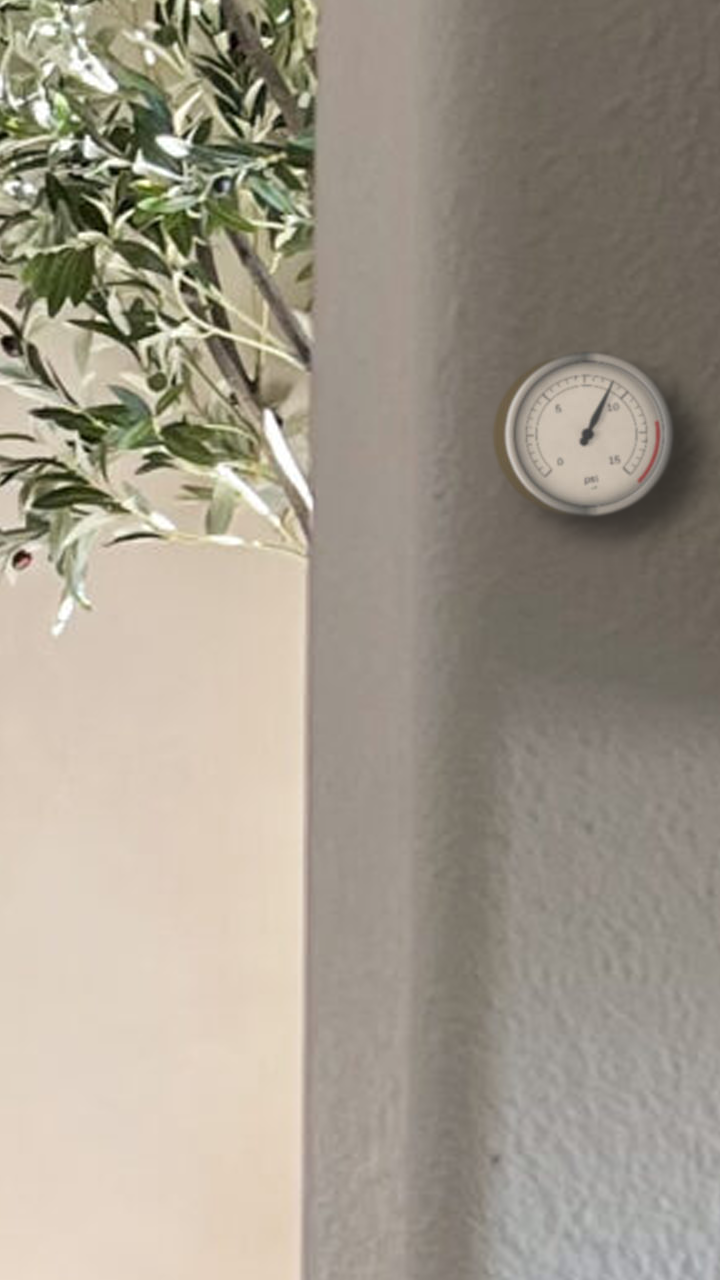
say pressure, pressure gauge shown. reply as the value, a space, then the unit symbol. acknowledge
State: 9 psi
